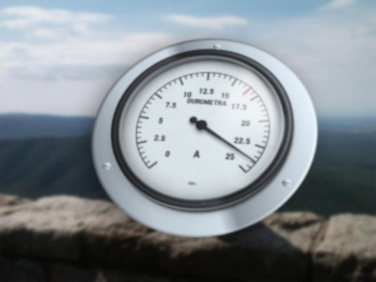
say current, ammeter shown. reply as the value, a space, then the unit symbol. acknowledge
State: 24 A
